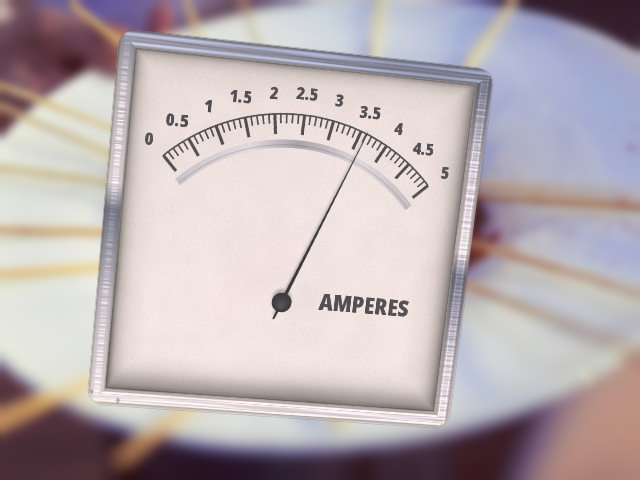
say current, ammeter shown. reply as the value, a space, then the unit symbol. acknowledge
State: 3.6 A
